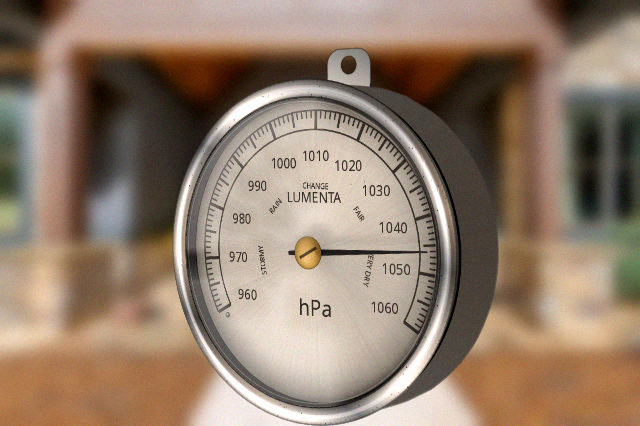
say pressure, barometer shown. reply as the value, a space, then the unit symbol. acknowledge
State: 1046 hPa
